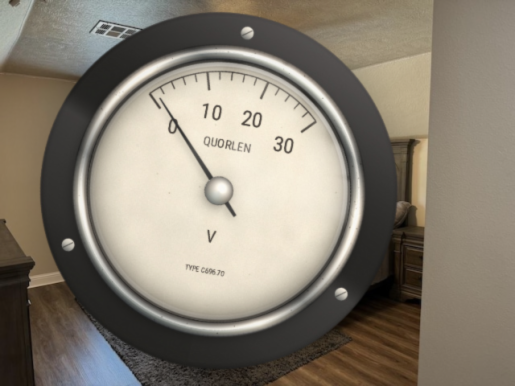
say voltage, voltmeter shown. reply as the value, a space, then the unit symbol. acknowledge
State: 1 V
